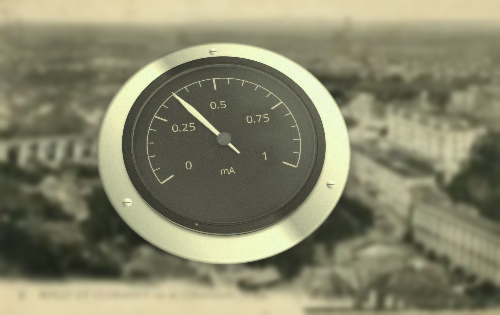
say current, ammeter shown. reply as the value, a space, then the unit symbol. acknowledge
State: 0.35 mA
